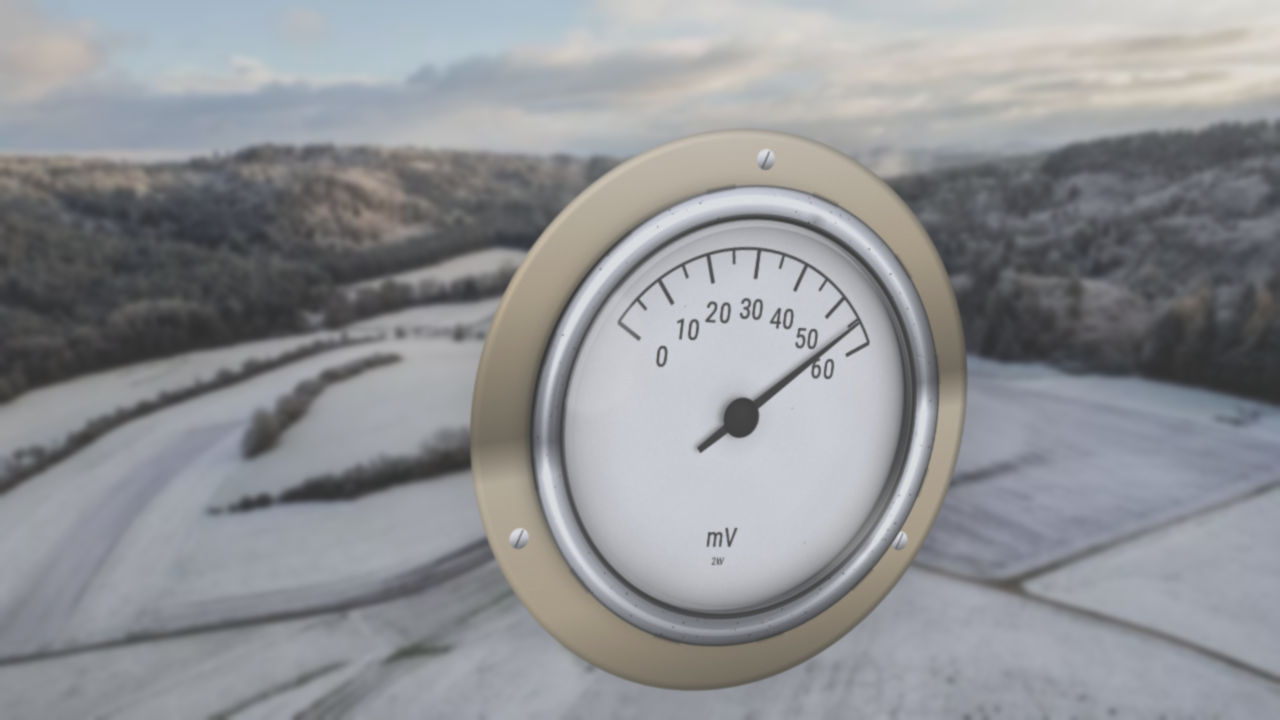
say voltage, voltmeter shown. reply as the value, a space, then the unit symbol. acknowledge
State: 55 mV
